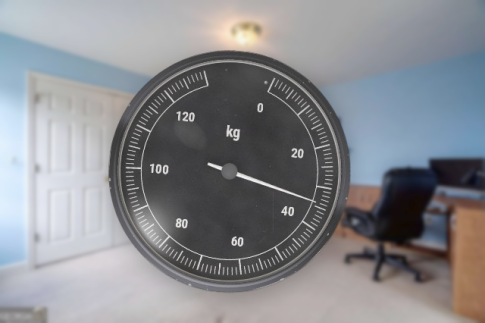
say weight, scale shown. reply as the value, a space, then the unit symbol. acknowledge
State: 34 kg
